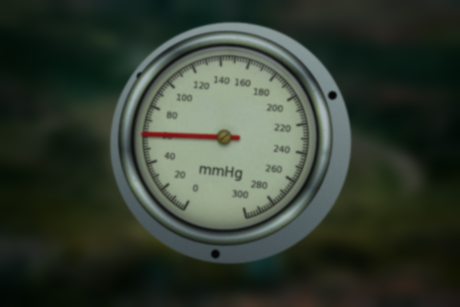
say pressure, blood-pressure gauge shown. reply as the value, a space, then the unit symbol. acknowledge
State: 60 mmHg
